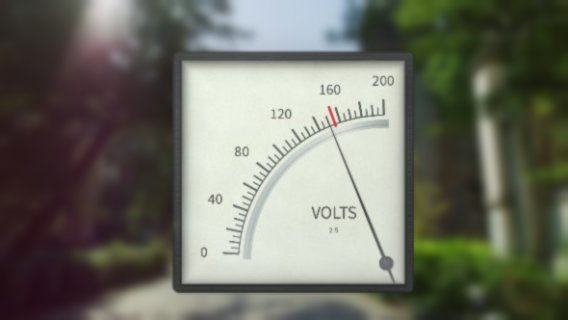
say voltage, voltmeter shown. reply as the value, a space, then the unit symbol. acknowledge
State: 150 V
